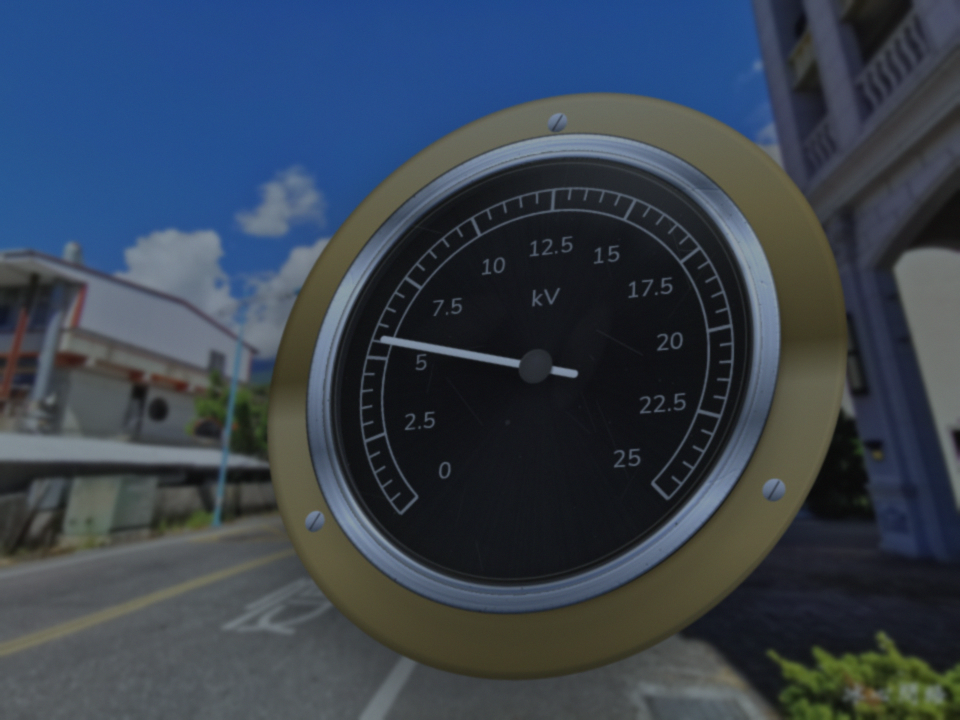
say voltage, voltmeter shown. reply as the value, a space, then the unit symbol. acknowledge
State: 5.5 kV
